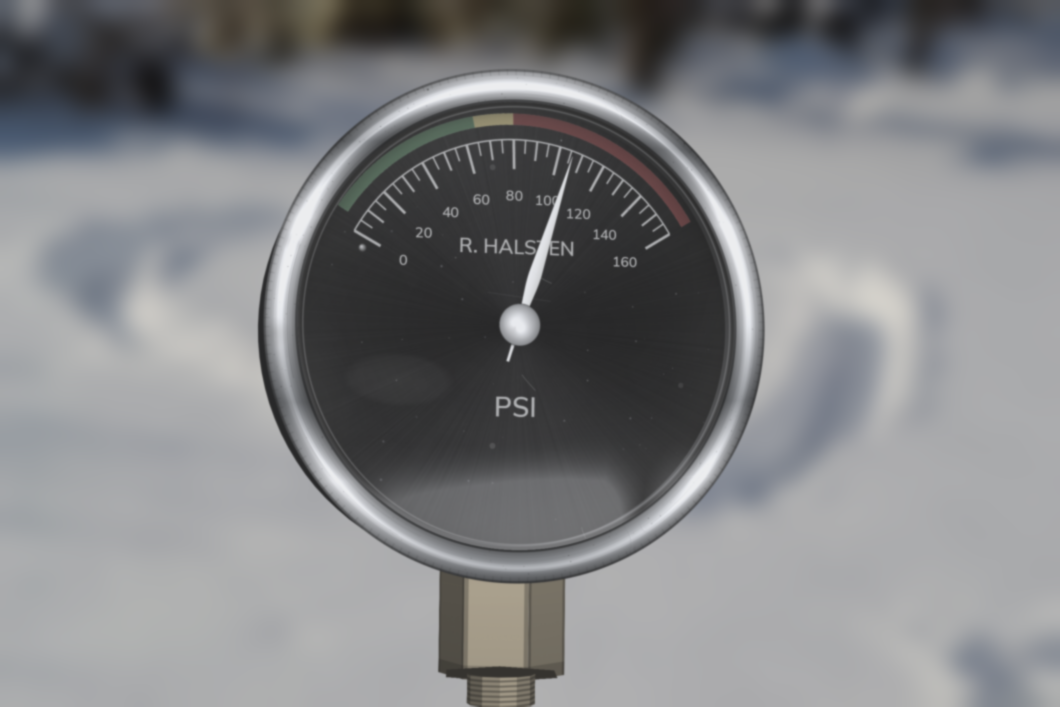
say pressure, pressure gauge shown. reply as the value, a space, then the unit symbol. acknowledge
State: 105 psi
